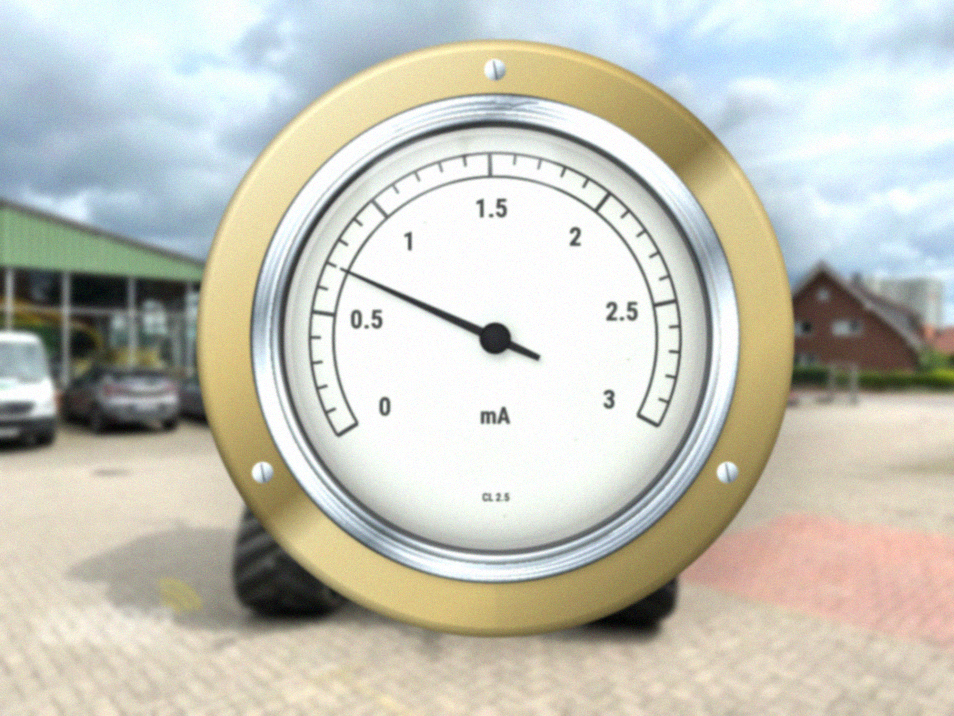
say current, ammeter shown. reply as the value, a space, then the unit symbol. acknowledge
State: 0.7 mA
